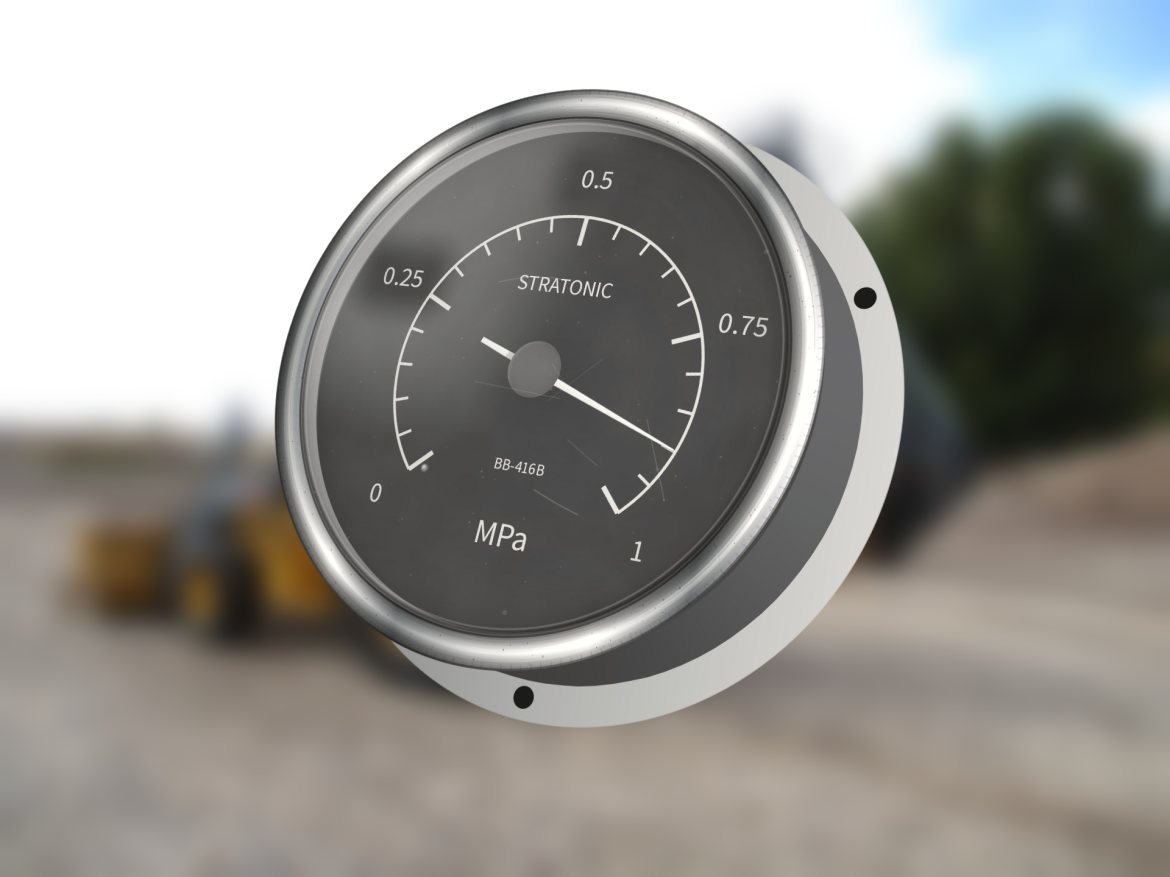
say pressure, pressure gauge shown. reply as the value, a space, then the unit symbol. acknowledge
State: 0.9 MPa
